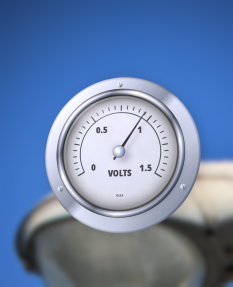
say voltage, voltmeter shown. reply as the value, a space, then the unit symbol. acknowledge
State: 0.95 V
